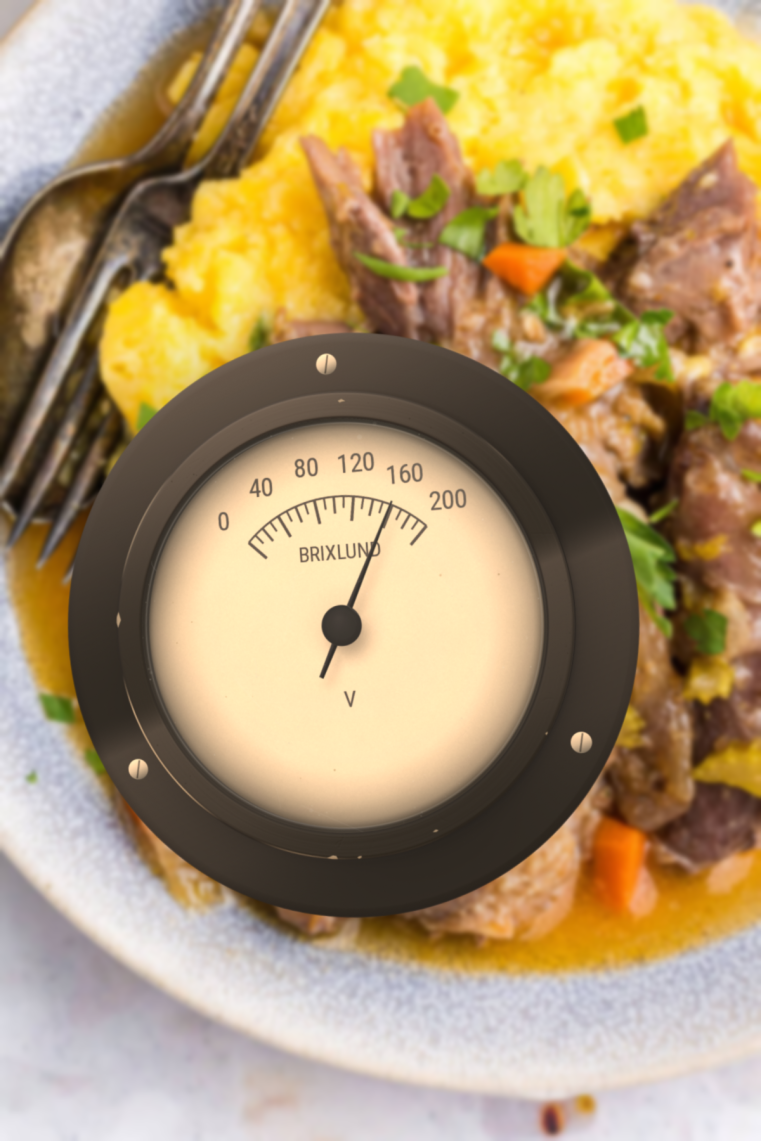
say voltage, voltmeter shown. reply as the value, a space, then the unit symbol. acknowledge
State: 160 V
